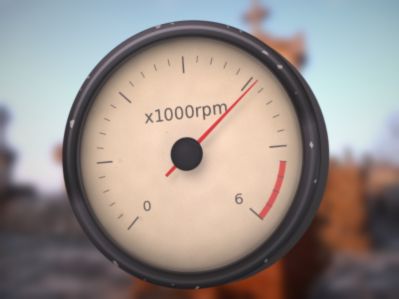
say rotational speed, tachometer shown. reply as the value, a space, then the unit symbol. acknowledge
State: 4100 rpm
